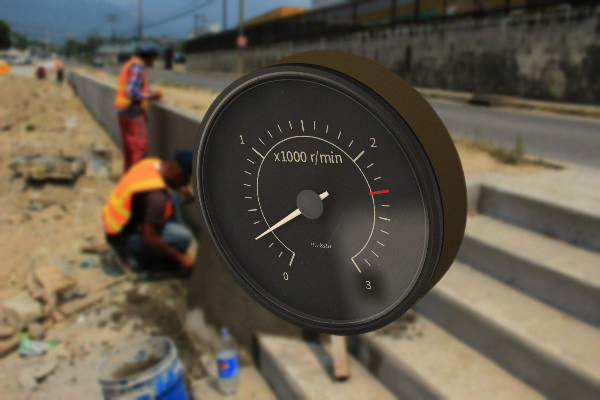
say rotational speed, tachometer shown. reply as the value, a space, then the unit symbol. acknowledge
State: 300 rpm
